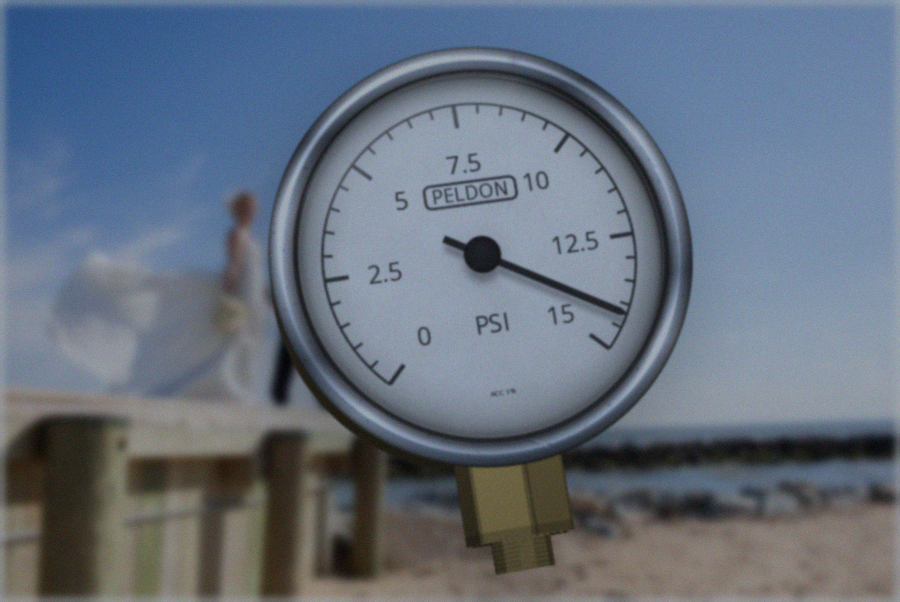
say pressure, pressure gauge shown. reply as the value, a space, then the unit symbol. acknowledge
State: 14.25 psi
